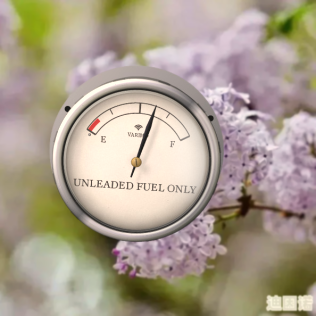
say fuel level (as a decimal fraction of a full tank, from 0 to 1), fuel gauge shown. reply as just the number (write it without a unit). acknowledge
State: 0.625
